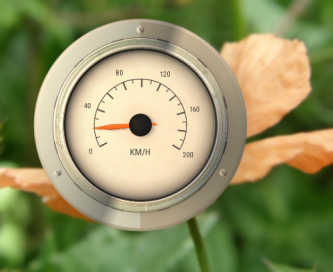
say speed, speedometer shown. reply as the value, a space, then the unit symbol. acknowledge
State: 20 km/h
